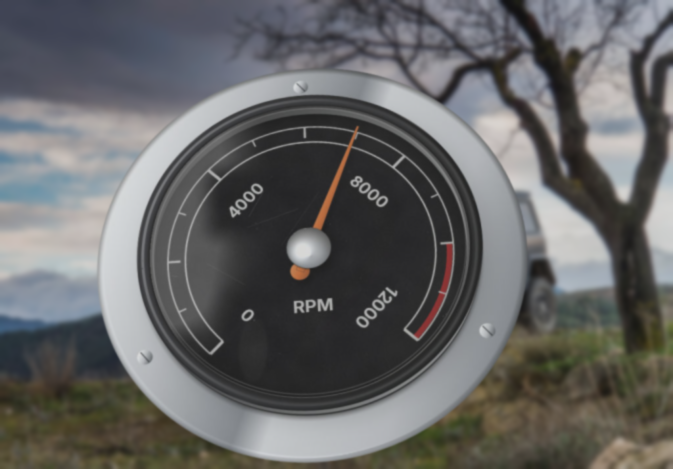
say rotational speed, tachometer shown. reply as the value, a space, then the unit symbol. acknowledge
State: 7000 rpm
